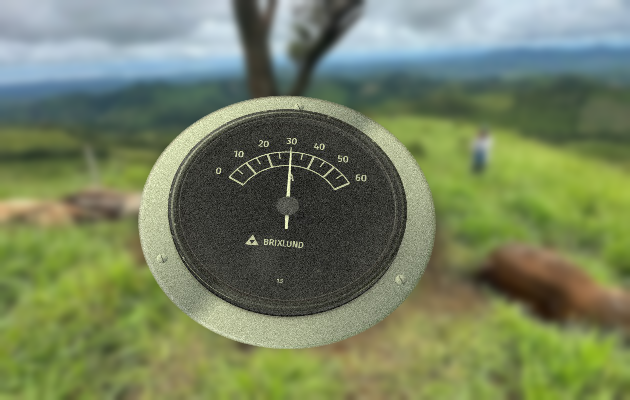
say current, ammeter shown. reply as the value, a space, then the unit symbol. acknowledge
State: 30 A
